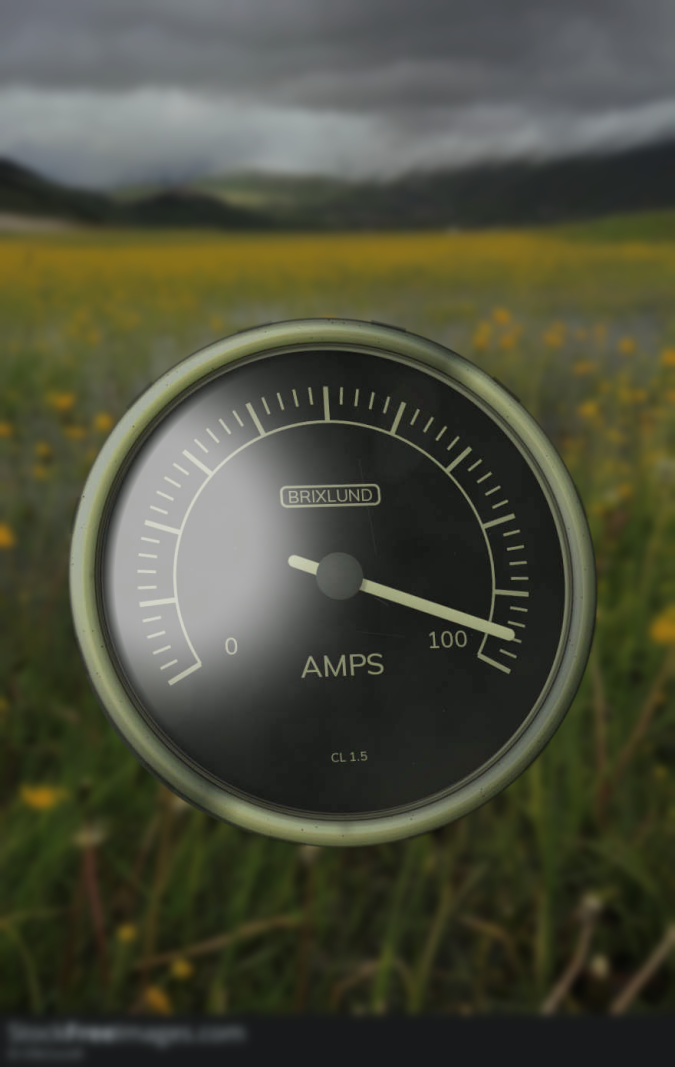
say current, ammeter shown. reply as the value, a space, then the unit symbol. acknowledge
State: 96 A
